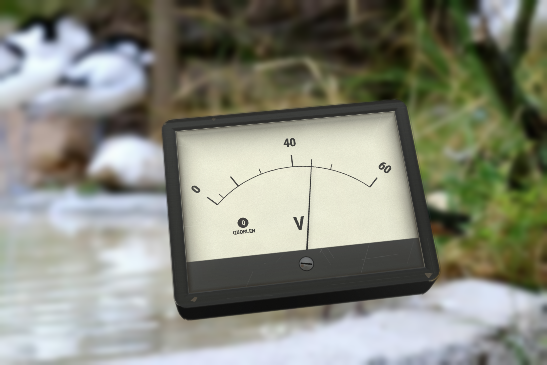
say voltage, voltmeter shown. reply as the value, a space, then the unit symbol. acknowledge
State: 45 V
